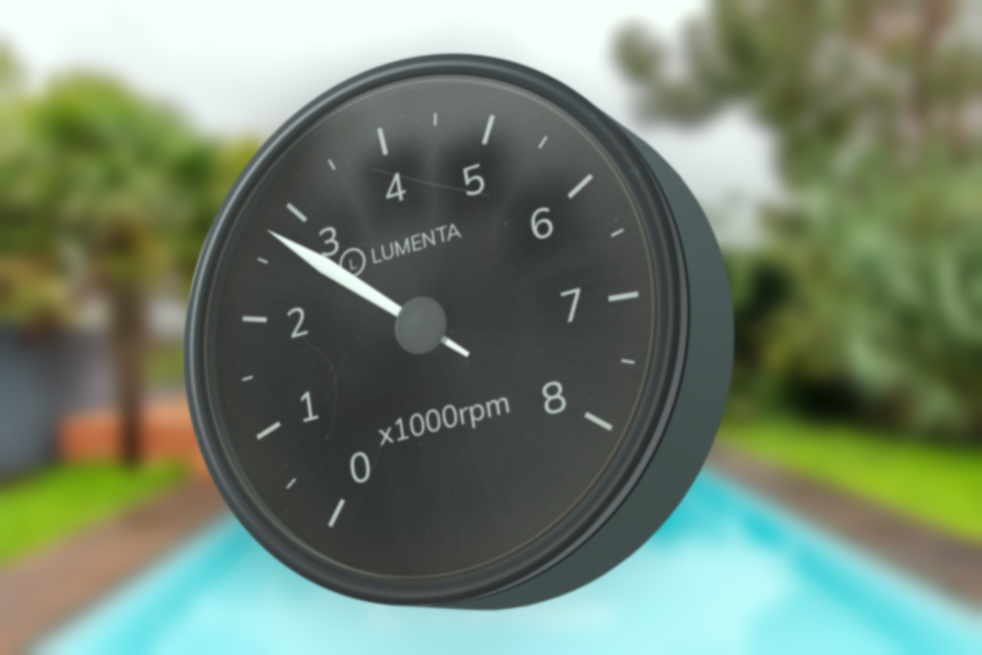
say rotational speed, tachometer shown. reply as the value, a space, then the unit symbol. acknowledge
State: 2750 rpm
